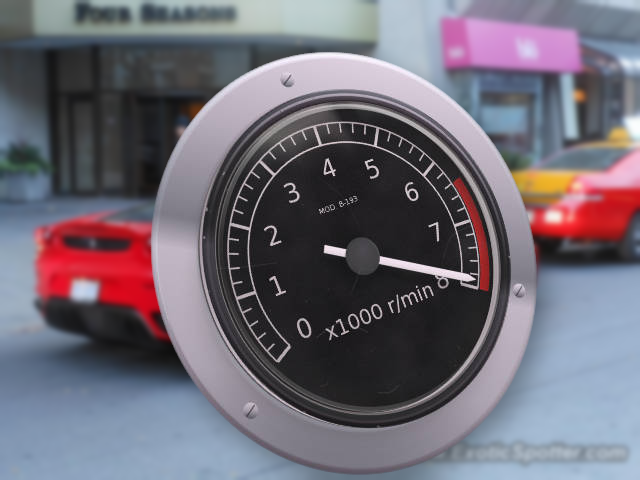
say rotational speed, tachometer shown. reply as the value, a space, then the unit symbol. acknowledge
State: 7900 rpm
